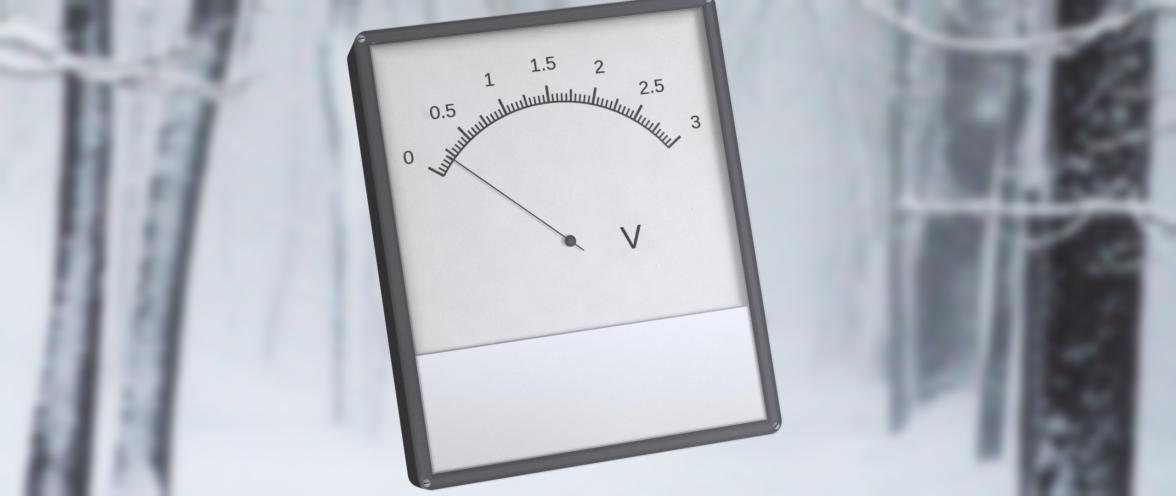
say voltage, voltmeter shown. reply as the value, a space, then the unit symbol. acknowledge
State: 0.2 V
